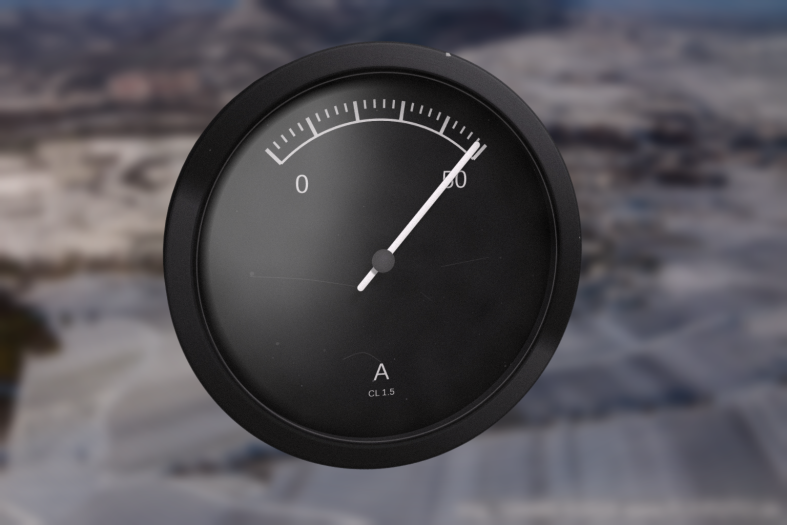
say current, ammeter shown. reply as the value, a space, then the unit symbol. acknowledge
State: 48 A
